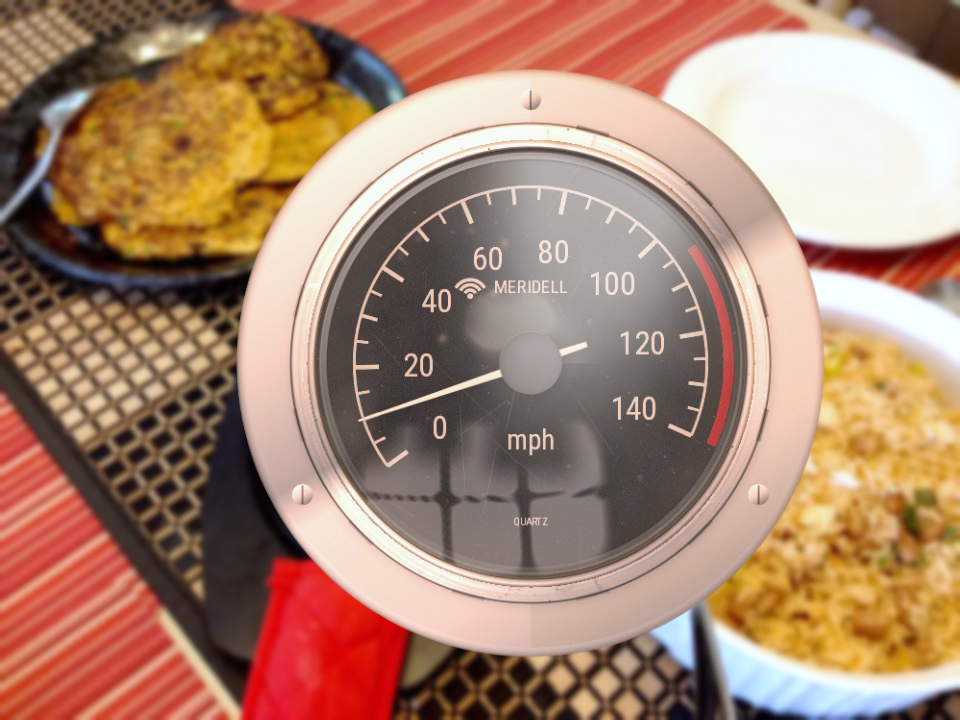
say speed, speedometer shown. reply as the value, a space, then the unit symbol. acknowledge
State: 10 mph
